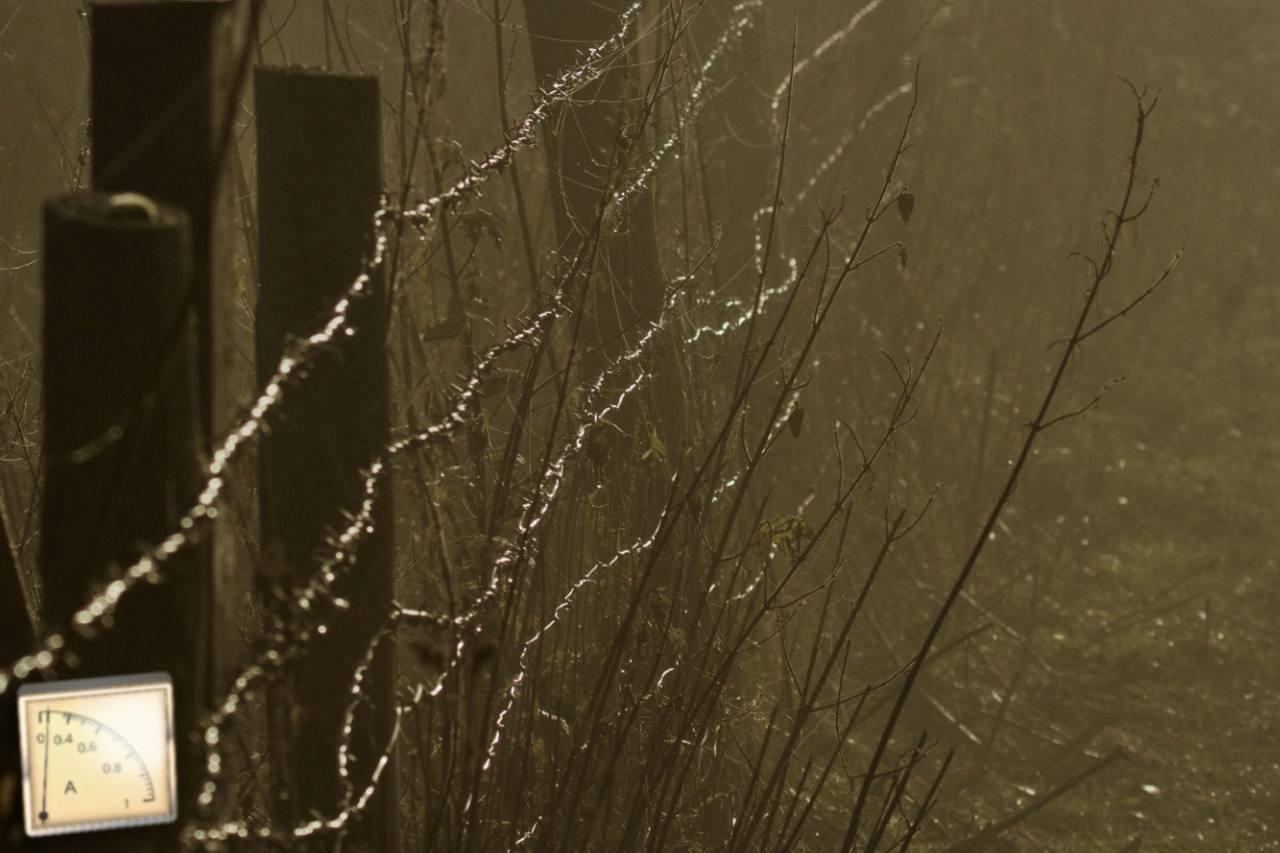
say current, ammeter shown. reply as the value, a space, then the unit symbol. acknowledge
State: 0.2 A
